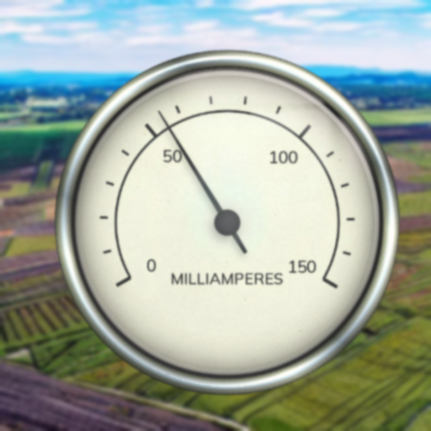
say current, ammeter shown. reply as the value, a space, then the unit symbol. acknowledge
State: 55 mA
